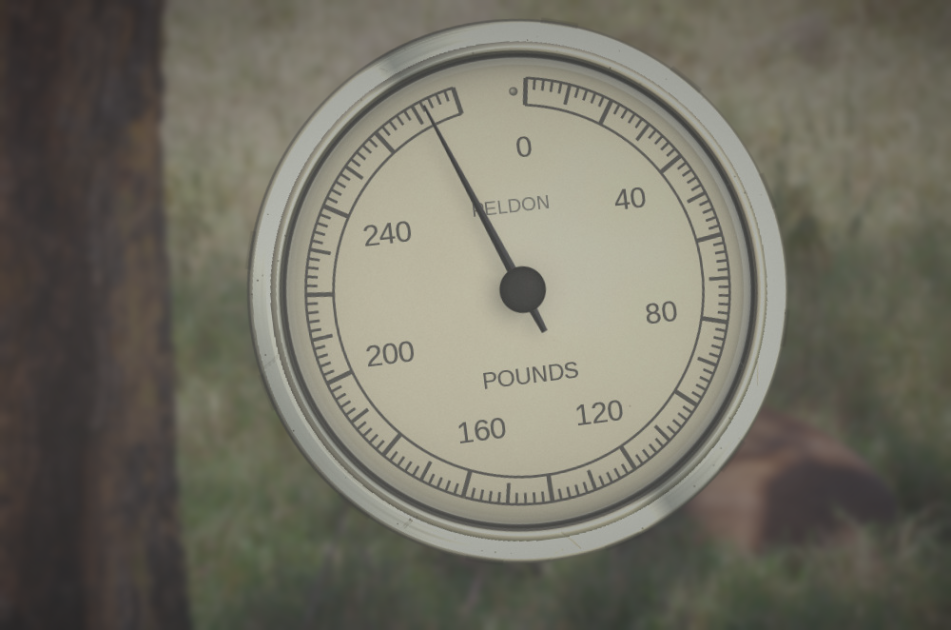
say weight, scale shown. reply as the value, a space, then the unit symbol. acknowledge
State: 272 lb
